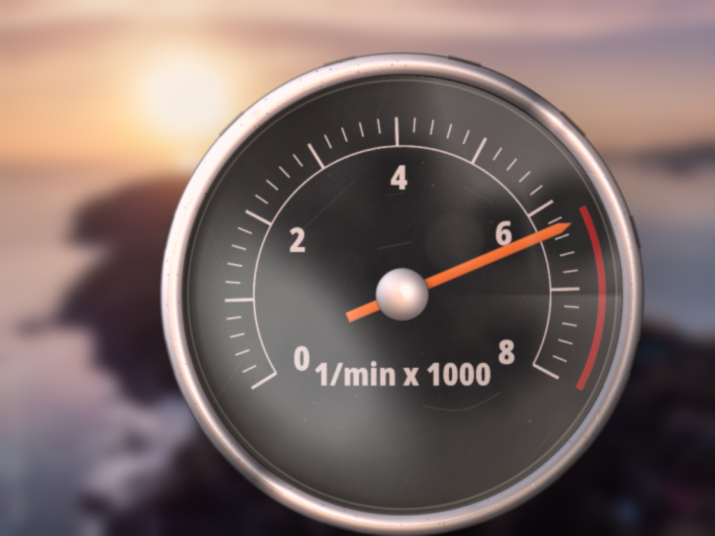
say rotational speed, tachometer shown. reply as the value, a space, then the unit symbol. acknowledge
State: 6300 rpm
